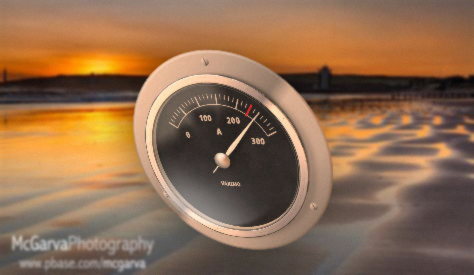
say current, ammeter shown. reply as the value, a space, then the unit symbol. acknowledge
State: 250 A
